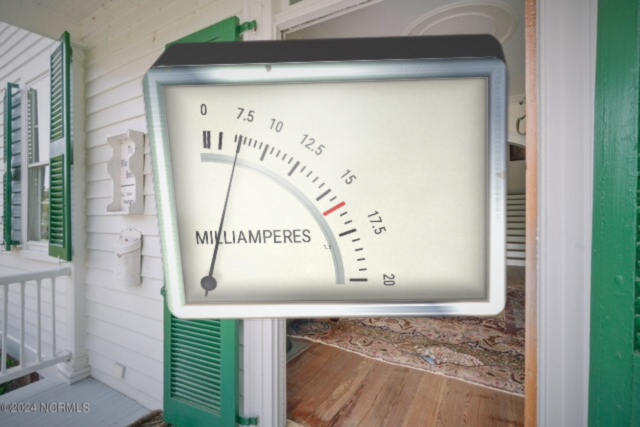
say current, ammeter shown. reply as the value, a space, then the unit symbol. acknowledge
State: 7.5 mA
